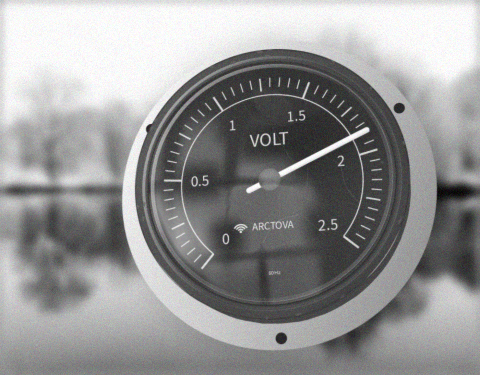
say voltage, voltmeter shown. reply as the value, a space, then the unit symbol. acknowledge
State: 1.9 V
